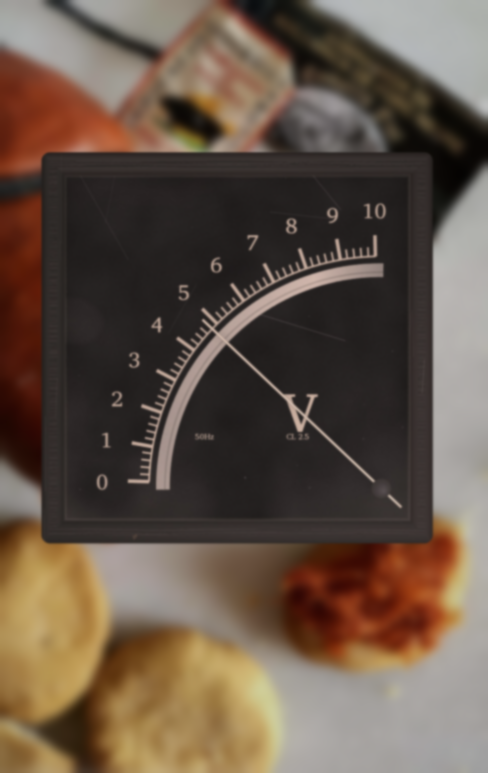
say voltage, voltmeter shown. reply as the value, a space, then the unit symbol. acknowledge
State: 4.8 V
